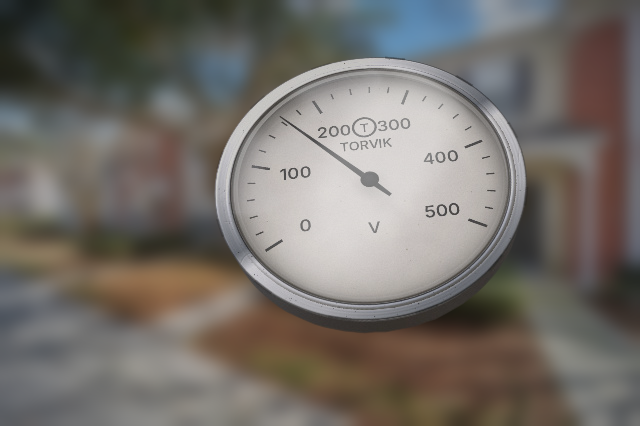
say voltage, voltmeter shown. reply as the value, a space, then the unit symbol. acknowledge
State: 160 V
